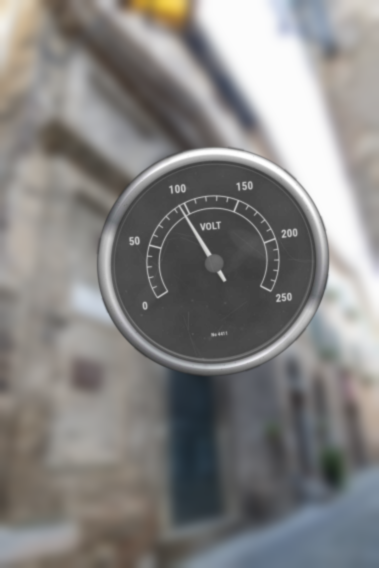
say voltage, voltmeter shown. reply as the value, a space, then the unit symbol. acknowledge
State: 95 V
